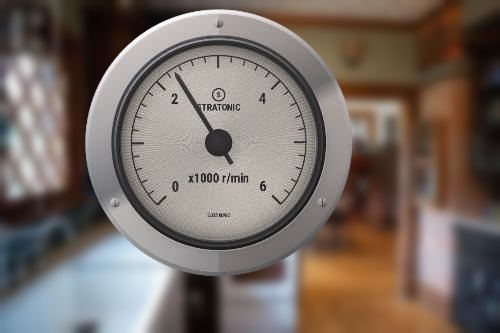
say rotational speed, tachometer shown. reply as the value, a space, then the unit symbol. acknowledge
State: 2300 rpm
